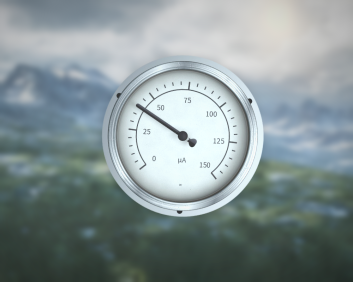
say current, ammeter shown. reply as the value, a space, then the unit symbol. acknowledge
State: 40 µA
